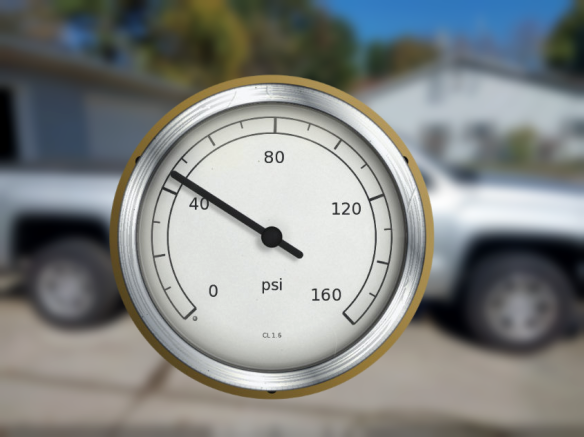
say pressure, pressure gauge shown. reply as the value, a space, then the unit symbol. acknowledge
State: 45 psi
